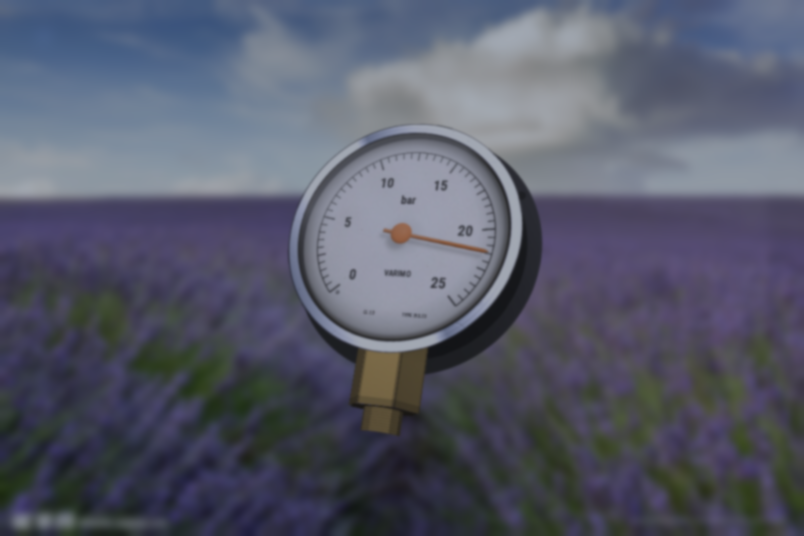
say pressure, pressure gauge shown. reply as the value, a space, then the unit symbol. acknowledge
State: 21.5 bar
